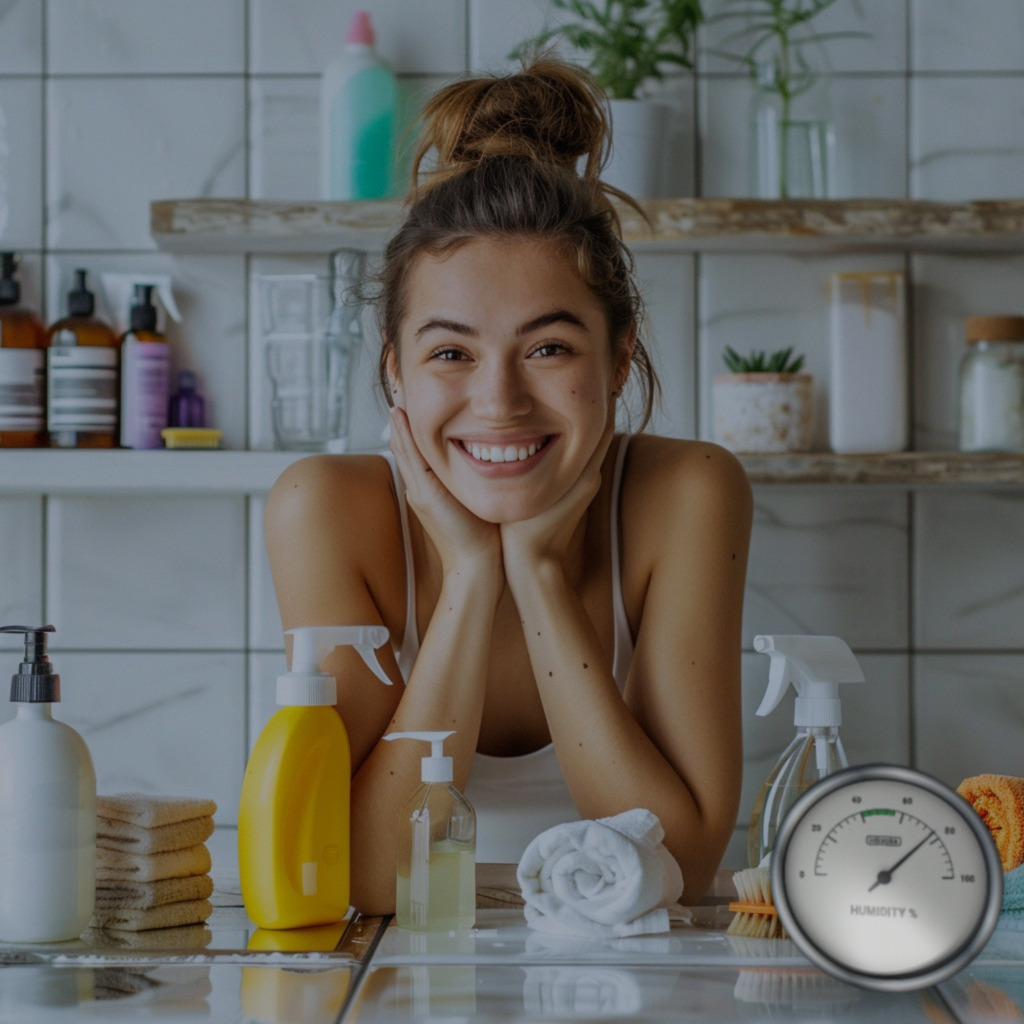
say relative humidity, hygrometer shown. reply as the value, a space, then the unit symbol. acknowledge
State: 76 %
